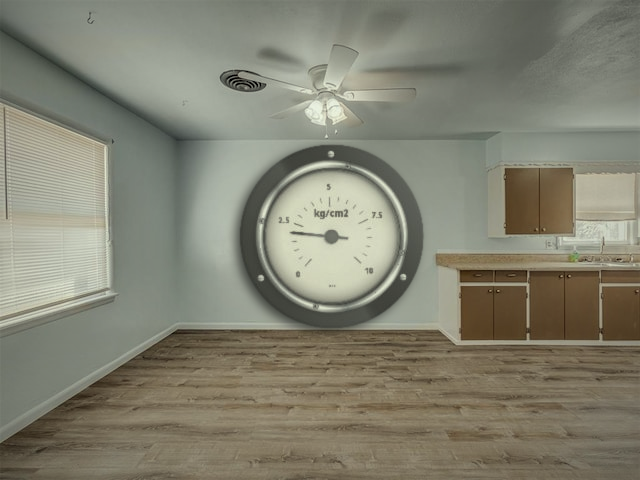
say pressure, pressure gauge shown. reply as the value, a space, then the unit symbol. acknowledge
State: 2 kg/cm²
